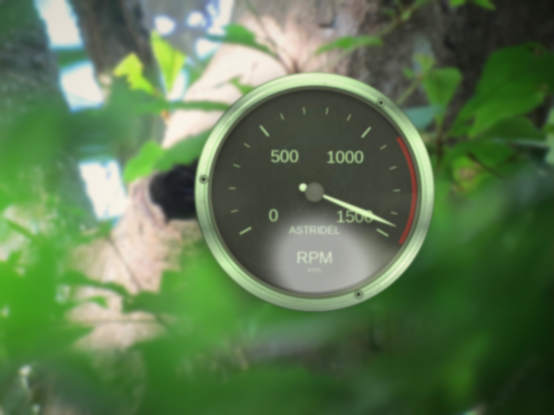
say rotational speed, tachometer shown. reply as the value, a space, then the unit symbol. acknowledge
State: 1450 rpm
